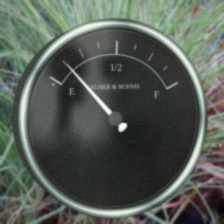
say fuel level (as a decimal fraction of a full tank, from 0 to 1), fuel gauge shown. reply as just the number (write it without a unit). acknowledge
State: 0.125
